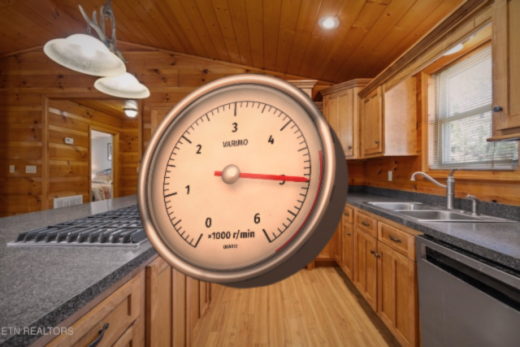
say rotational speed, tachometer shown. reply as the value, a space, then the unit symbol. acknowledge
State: 5000 rpm
